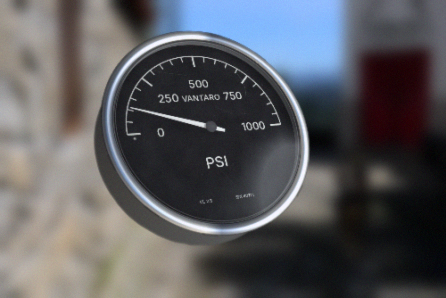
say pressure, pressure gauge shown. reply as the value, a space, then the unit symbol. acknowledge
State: 100 psi
